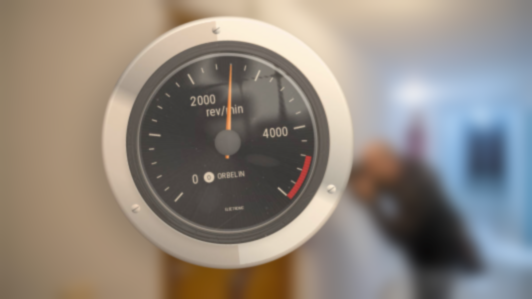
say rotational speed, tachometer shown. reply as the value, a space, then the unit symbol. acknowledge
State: 2600 rpm
